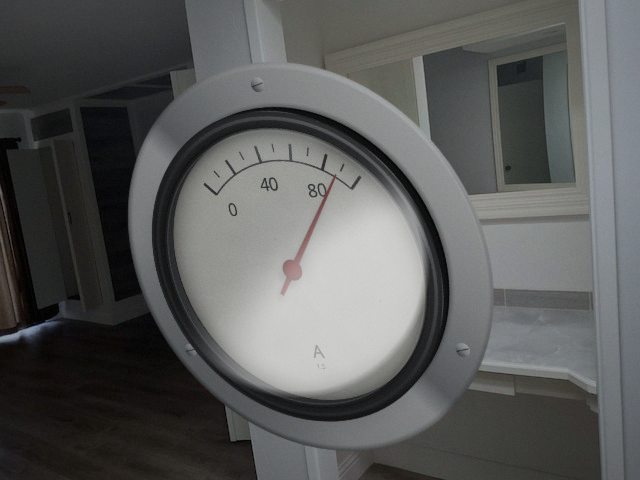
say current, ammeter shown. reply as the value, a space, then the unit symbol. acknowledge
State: 90 A
